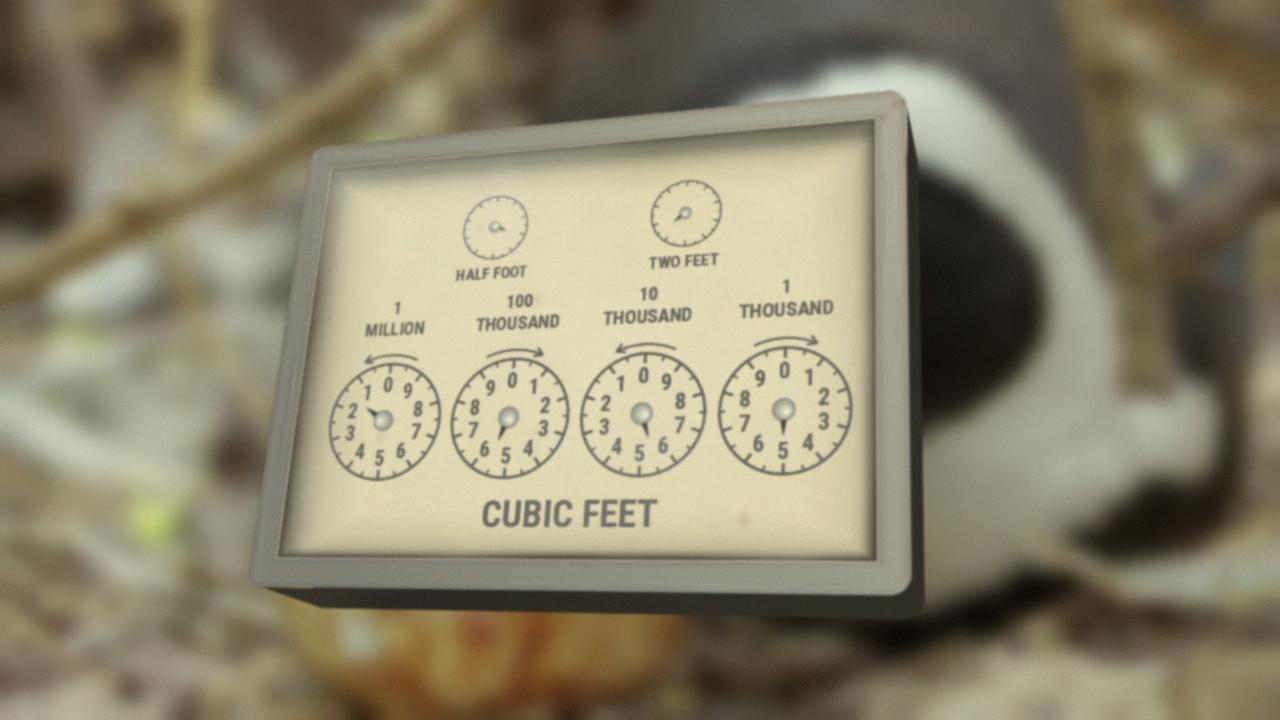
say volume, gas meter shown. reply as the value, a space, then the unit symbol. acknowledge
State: 155500 ft³
